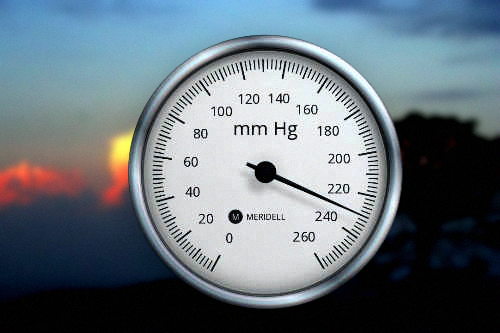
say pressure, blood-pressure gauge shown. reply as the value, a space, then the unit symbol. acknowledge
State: 230 mmHg
